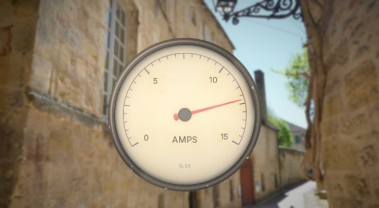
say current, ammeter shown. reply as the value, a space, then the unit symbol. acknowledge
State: 12.25 A
